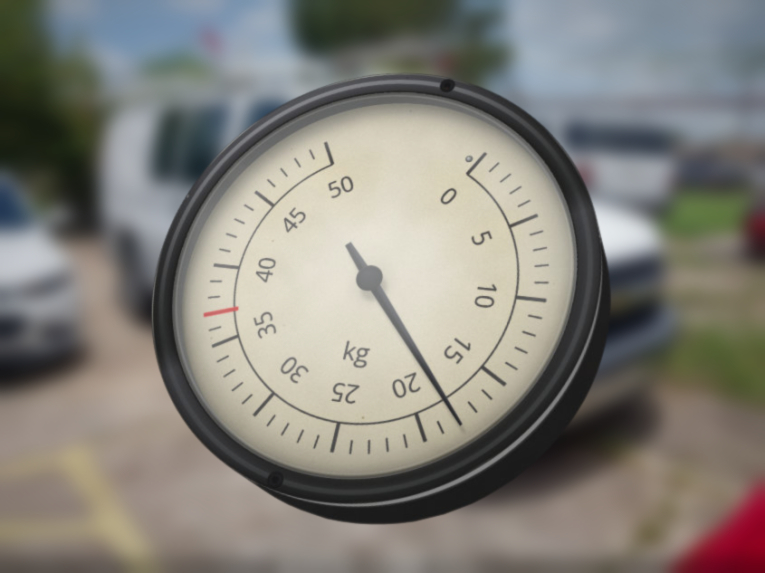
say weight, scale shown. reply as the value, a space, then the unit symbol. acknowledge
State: 18 kg
